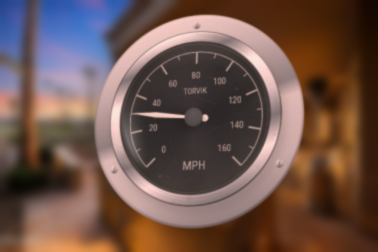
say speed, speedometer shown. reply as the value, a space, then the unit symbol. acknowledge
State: 30 mph
